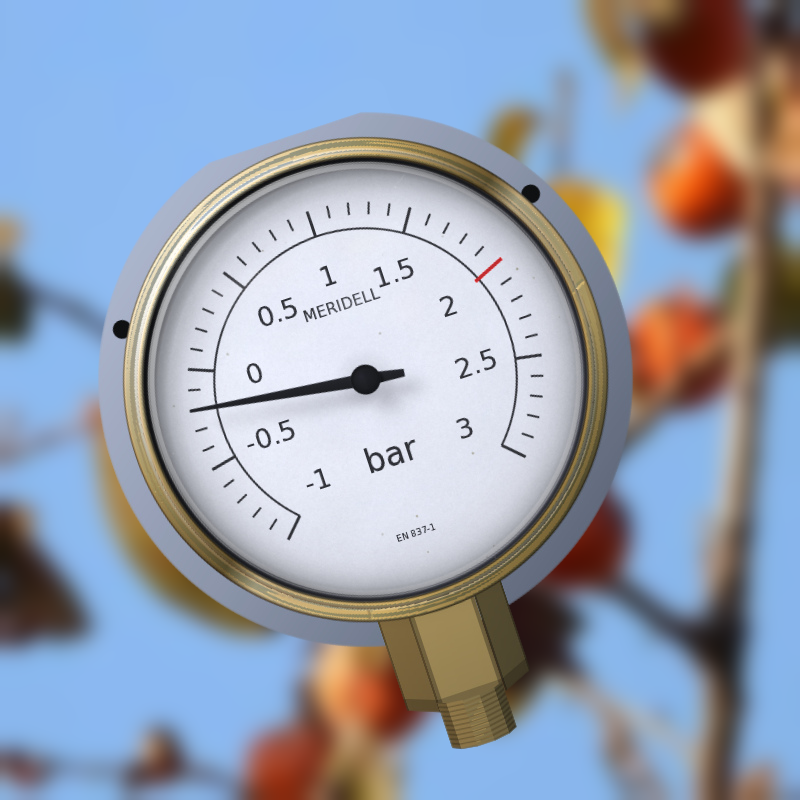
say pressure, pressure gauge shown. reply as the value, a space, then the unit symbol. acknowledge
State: -0.2 bar
